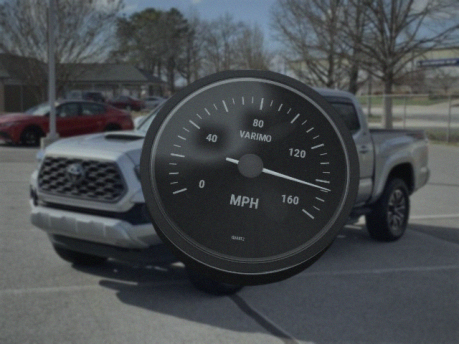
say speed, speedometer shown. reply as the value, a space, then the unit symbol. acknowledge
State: 145 mph
